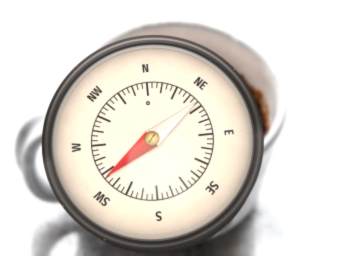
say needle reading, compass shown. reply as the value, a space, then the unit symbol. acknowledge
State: 235 °
